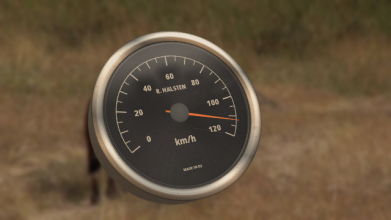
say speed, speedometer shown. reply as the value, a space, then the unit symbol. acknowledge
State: 112.5 km/h
